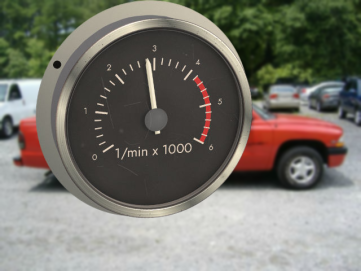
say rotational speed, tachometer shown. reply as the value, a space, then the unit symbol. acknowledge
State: 2800 rpm
